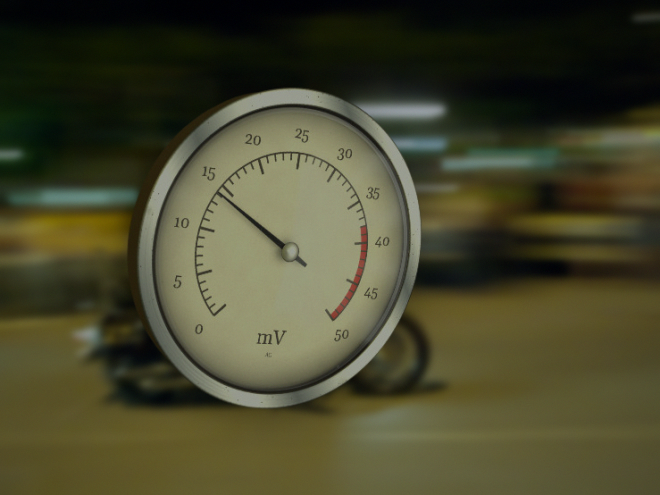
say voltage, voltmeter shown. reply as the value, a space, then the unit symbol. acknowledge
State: 14 mV
